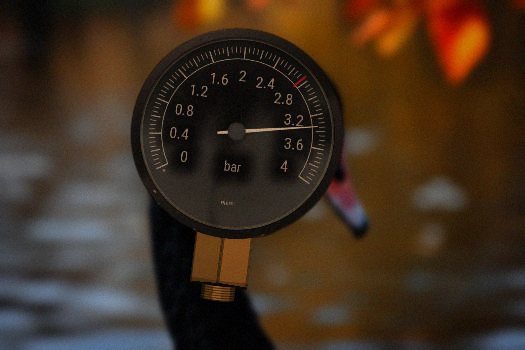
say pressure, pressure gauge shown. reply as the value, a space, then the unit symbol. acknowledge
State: 3.35 bar
